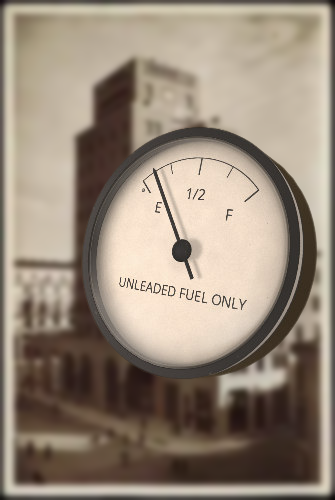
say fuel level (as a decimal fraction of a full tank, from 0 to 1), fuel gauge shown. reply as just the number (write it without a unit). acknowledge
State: 0.125
